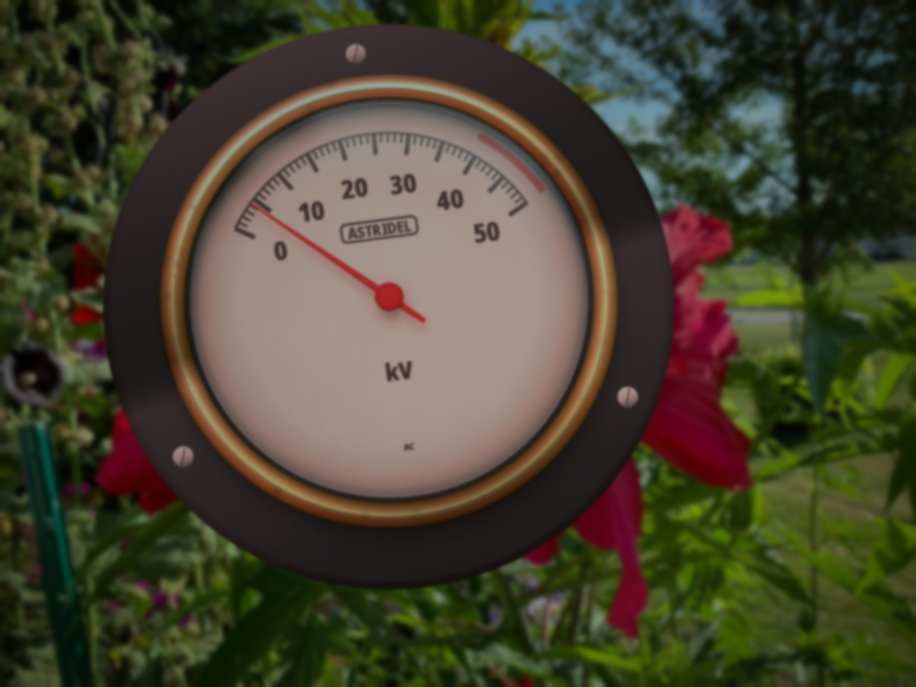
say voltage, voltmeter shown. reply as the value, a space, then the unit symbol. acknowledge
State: 4 kV
